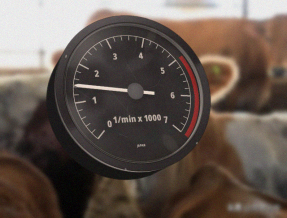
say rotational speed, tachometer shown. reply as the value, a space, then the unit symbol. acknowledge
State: 1400 rpm
